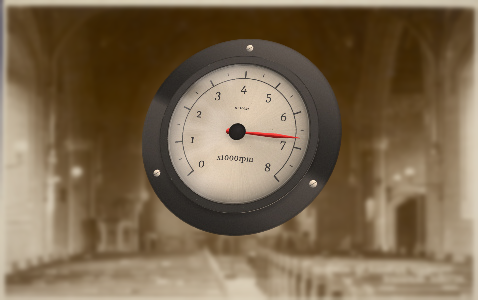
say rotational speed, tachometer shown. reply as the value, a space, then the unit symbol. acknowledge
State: 6750 rpm
